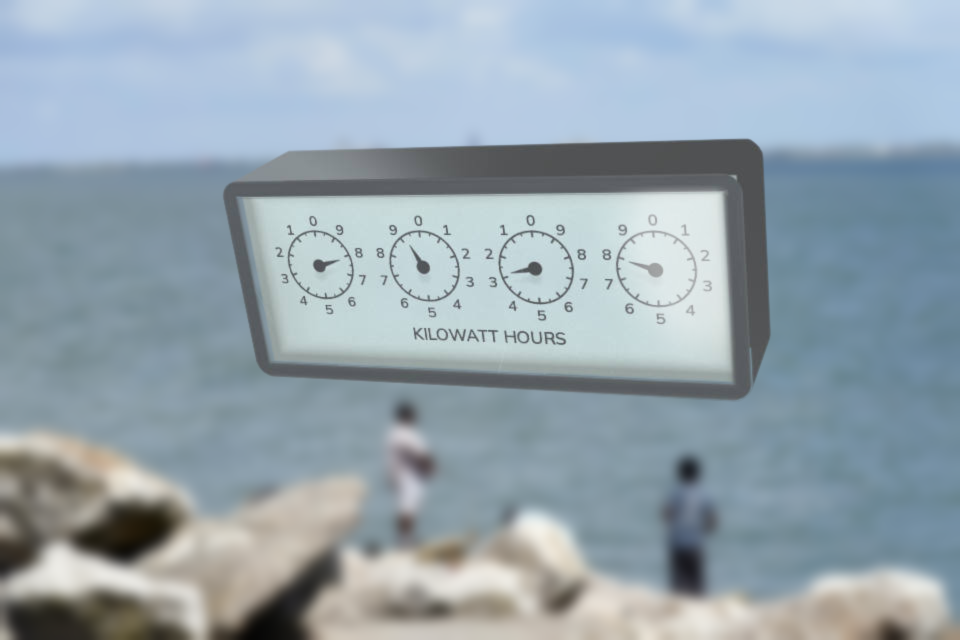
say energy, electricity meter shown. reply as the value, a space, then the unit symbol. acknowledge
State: 7928 kWh
